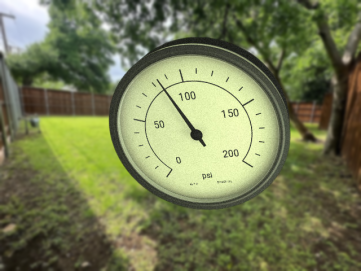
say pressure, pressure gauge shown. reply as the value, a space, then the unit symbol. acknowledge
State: 85 psi
